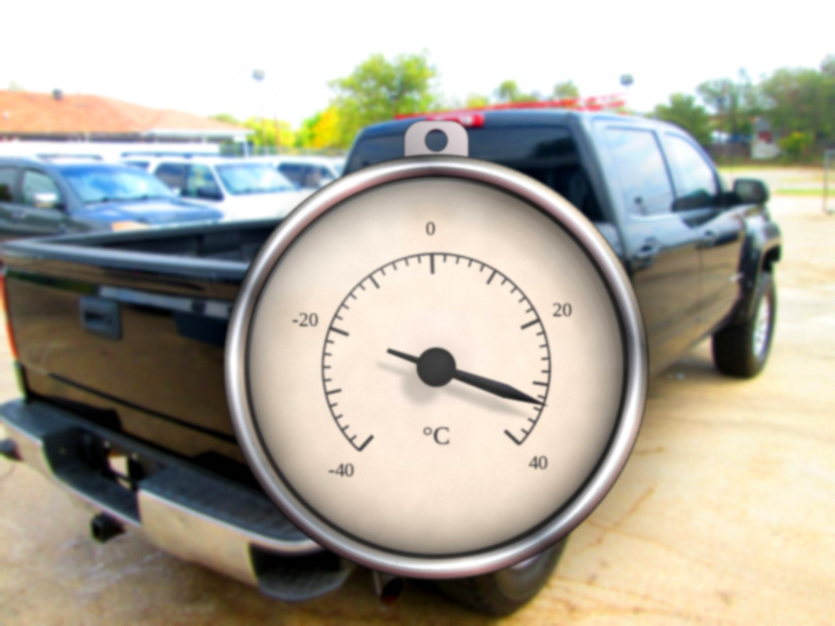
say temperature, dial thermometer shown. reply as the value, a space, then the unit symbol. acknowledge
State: 33 °C
